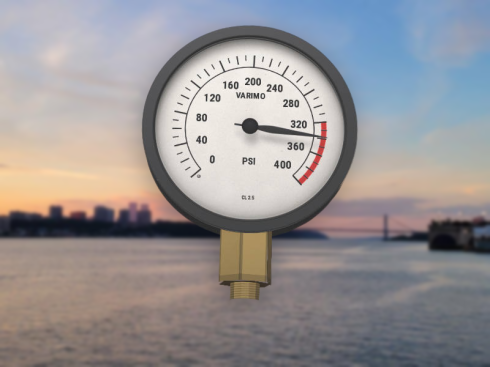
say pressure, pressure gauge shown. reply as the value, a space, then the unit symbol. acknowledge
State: 340 psi
